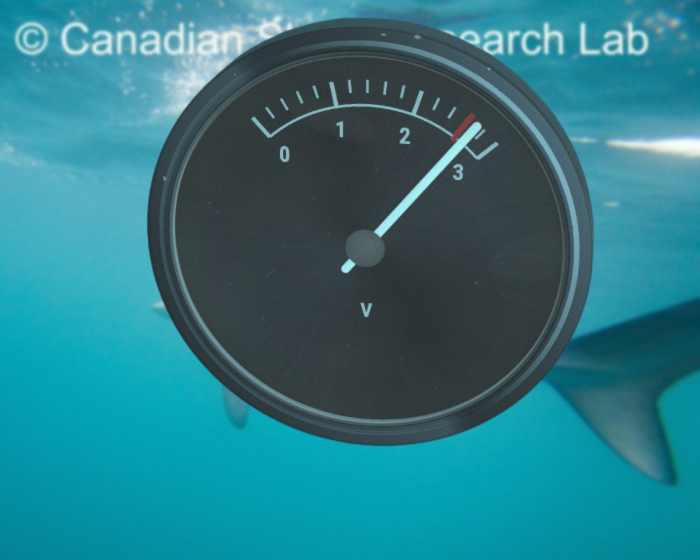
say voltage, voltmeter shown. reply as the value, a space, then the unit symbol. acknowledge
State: 2.7 V
